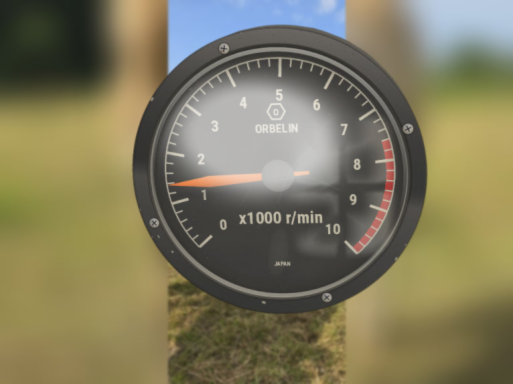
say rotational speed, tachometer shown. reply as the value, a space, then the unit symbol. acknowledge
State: 1400 rpm
